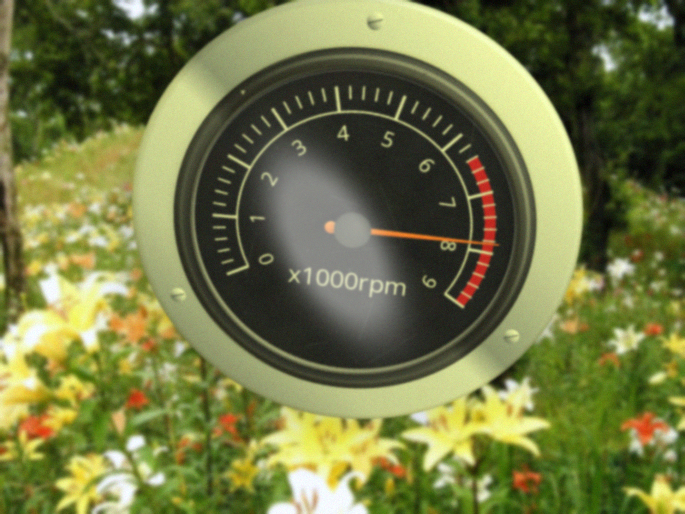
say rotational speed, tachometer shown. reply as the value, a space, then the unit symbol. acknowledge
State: 7800 rpm
